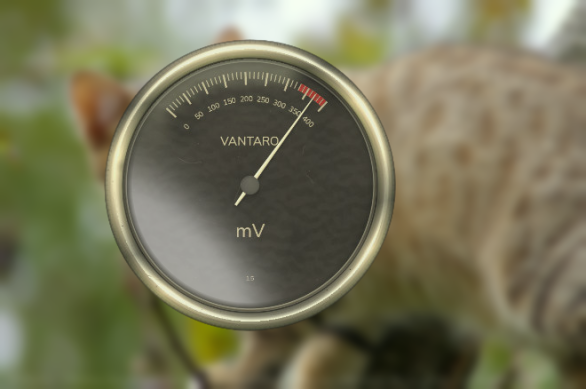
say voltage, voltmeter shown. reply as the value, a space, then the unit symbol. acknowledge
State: 370 mV
